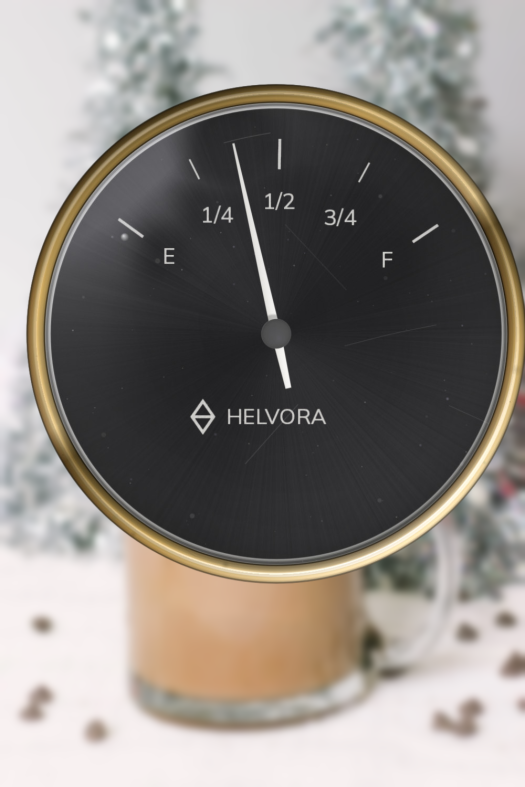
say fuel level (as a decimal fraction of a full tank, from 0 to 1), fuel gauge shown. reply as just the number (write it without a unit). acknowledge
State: 0.375
